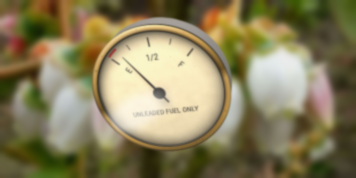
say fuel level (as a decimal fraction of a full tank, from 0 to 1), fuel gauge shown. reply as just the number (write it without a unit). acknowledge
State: 0.125
